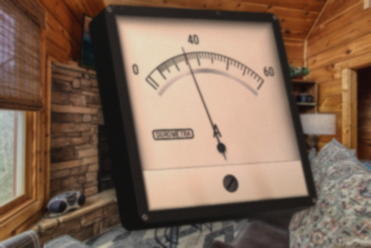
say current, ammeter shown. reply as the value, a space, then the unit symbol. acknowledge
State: 35 A
